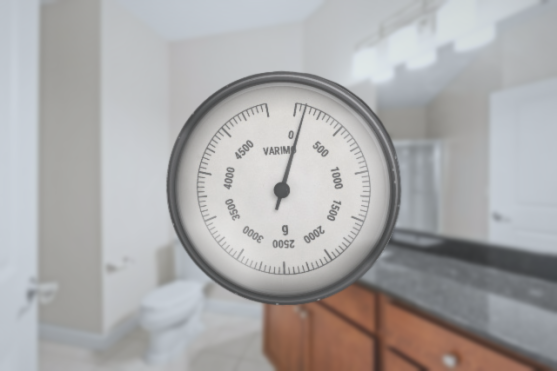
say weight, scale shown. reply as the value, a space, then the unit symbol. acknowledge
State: 100 g
